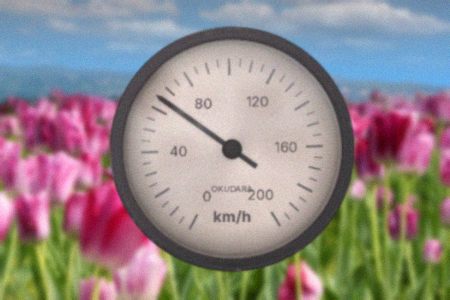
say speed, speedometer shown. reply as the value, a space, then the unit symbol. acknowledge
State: 65 km/h
